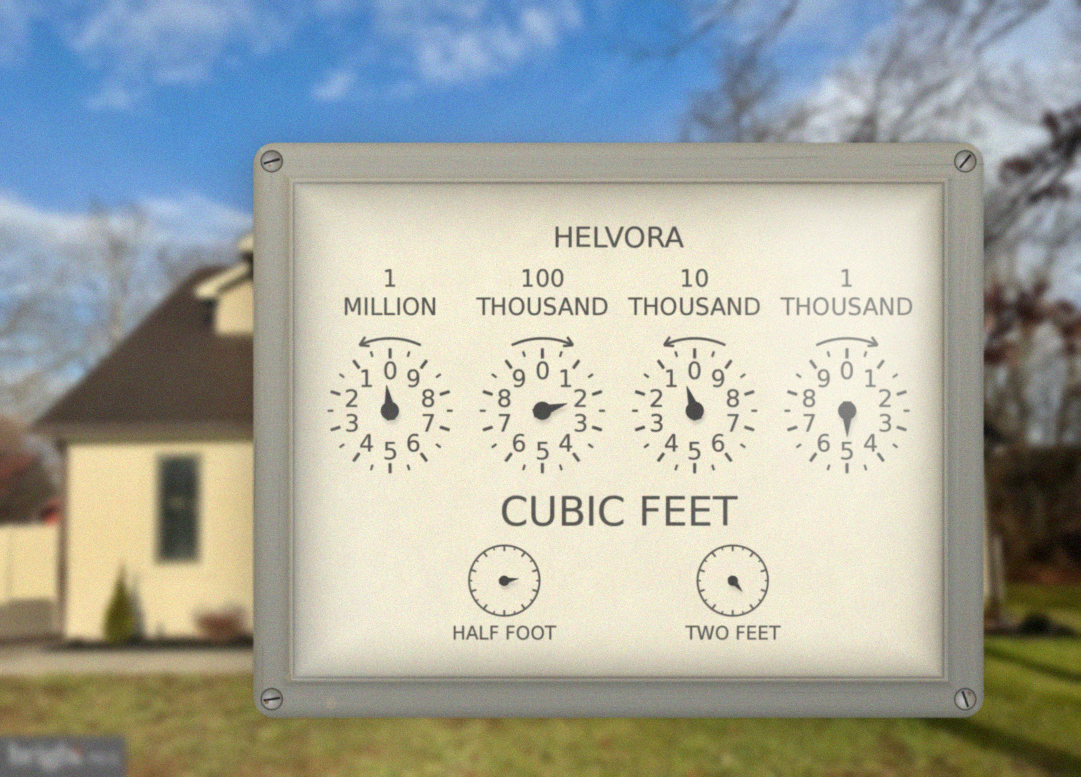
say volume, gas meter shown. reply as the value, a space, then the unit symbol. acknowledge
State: 20500 ft³
